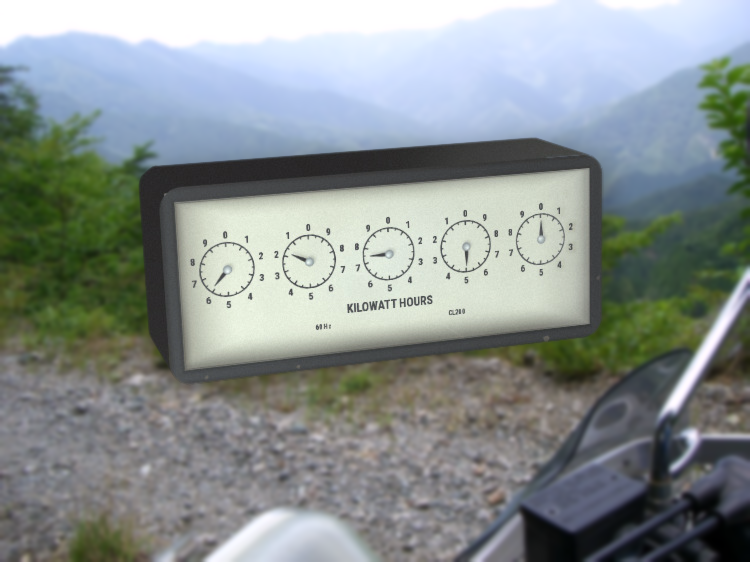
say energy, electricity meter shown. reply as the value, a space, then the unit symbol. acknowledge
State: 61750 kWh
